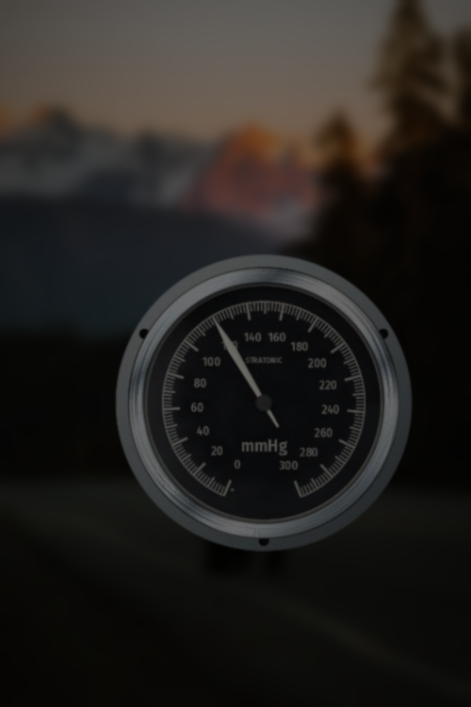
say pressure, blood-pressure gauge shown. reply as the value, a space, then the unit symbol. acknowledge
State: 120 mmHg
